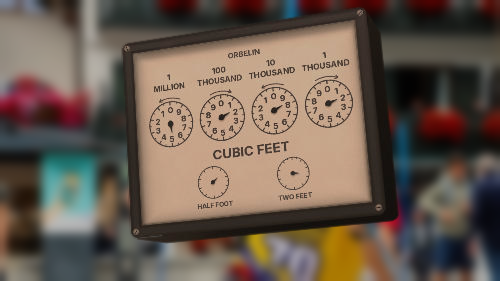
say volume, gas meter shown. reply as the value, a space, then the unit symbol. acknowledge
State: 518200 ft³
